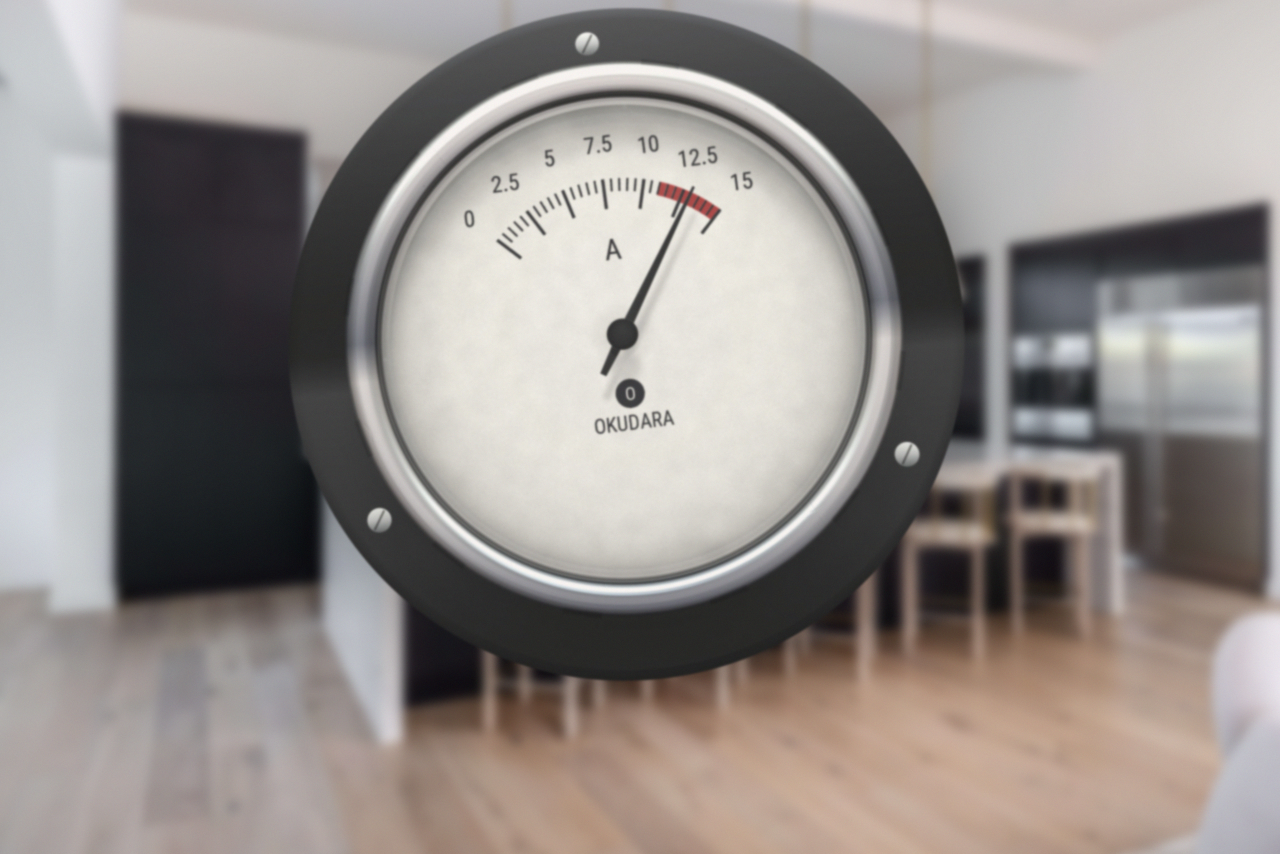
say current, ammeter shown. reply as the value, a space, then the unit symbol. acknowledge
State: 13 A
